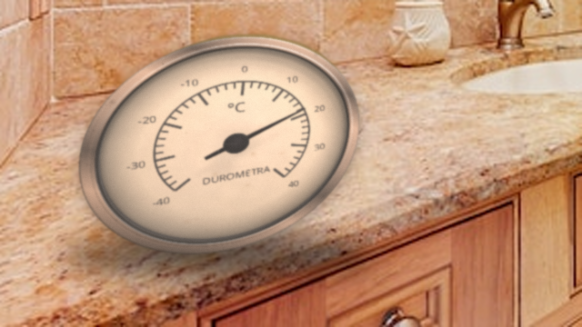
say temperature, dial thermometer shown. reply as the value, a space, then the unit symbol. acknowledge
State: 18 °C
